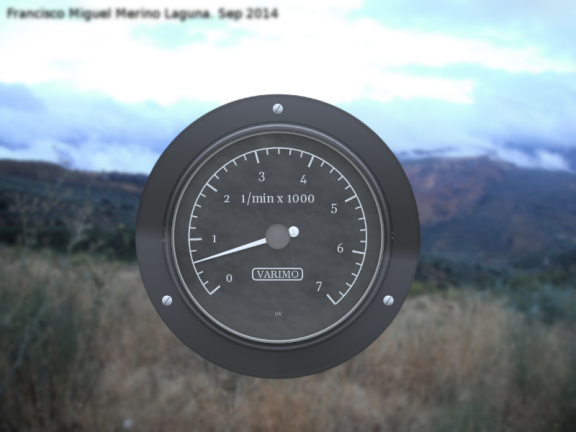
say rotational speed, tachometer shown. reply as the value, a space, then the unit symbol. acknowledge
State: 600 rpm
